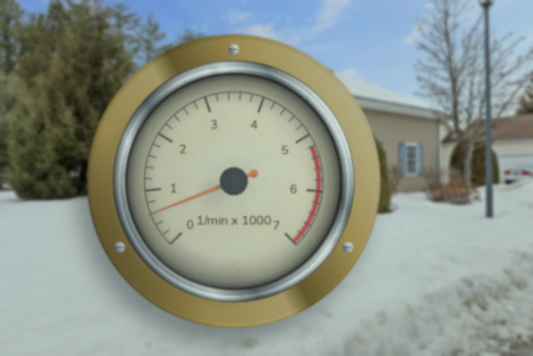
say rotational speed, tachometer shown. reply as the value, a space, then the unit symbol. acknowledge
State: 600 rpm
